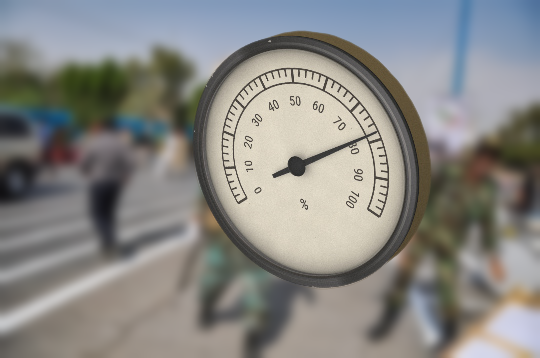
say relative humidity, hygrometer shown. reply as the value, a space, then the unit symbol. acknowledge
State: 78 %
